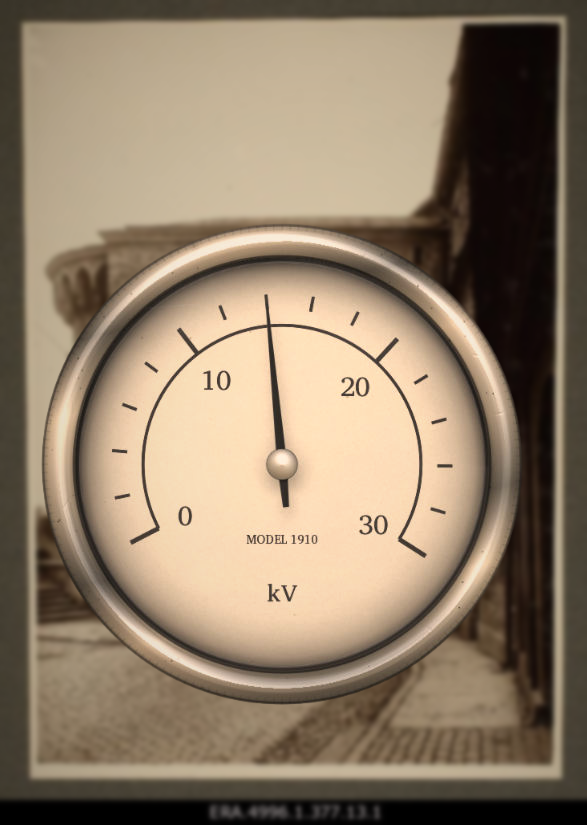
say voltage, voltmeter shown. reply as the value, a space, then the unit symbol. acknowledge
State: 14 kV
